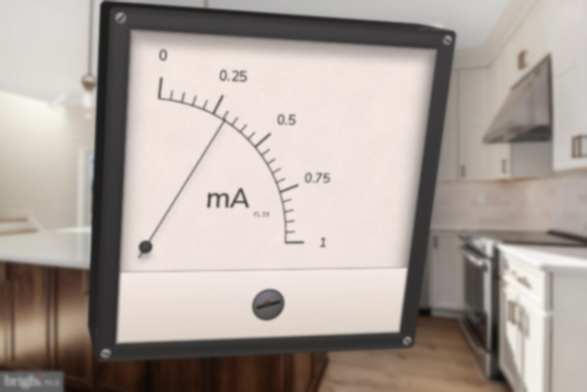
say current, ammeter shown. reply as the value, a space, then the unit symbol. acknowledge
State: 0.3 mA
